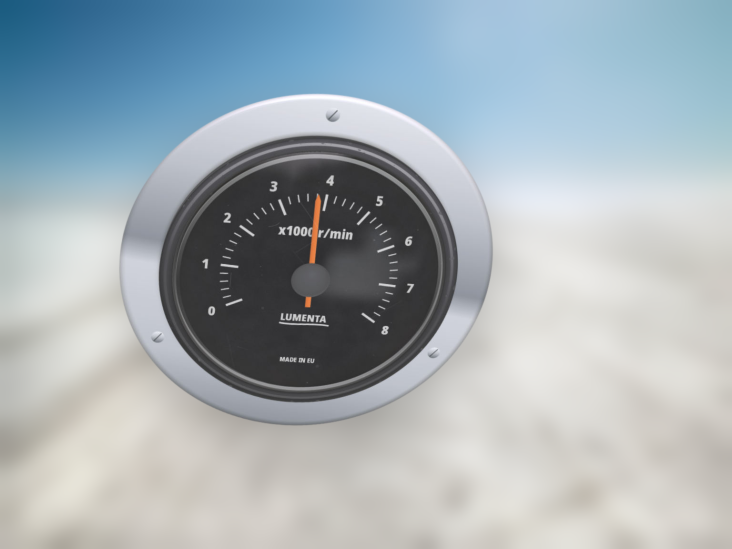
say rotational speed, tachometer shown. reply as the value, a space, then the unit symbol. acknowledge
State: 3800 rpm
